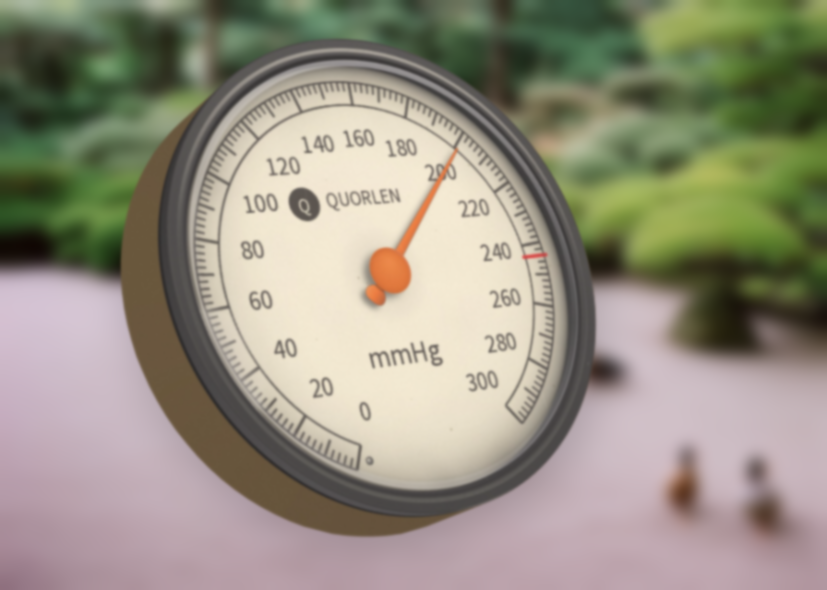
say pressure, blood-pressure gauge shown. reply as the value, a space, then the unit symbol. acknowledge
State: 200 mmHg
